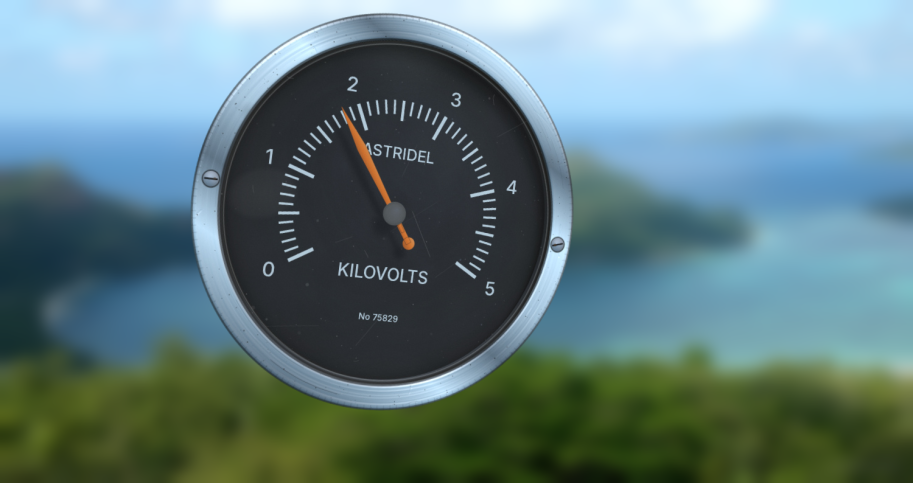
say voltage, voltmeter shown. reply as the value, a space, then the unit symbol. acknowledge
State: 1.8 kV
